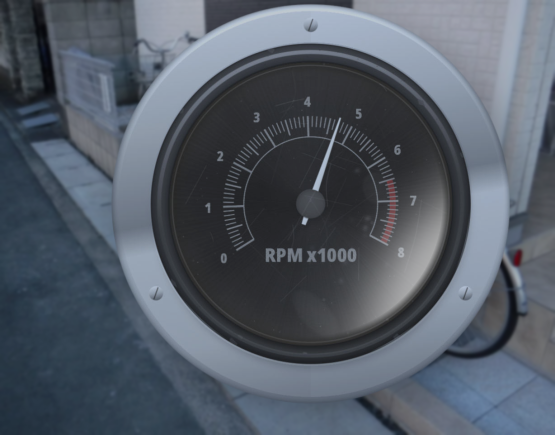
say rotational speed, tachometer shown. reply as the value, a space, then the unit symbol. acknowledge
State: 4700 rpm
